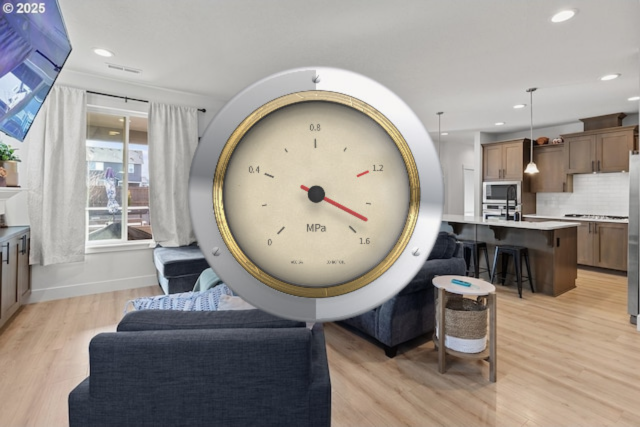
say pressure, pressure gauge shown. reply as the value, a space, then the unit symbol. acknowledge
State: 1.5 MPa
